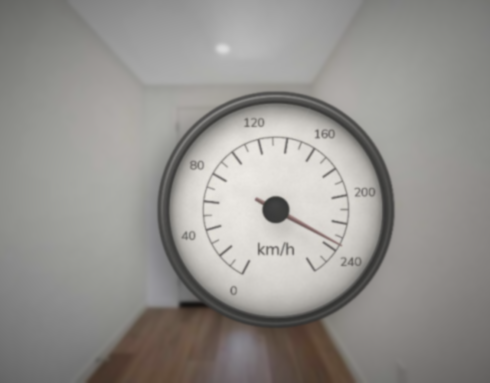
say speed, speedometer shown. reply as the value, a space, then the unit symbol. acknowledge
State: 235 km/h
